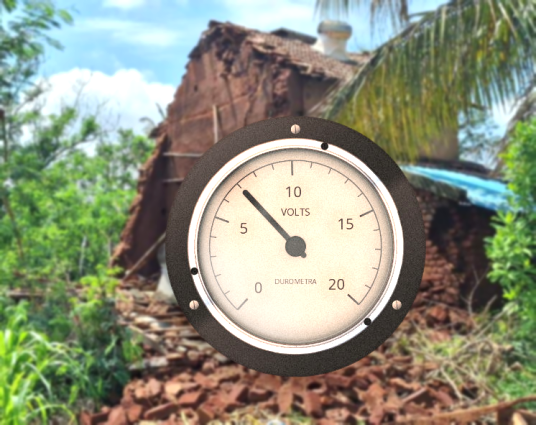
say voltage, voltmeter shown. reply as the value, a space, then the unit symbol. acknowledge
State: 7 V
